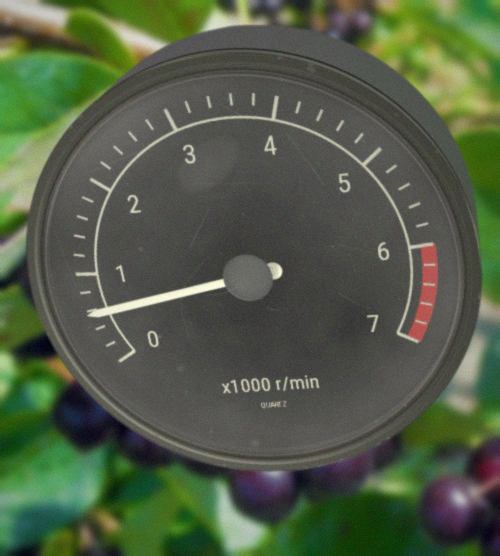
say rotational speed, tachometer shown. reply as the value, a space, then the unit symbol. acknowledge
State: 600 rpm
